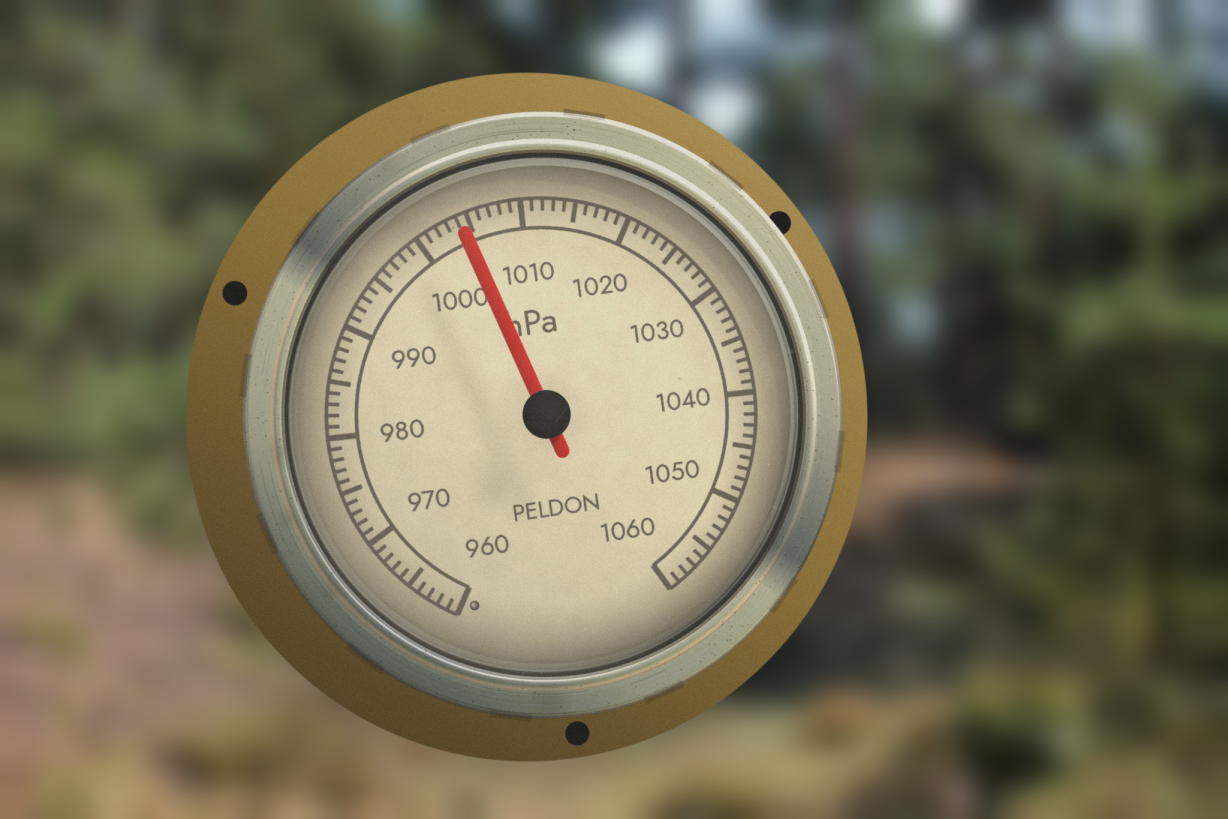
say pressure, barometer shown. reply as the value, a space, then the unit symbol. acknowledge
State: 1004 hPa
